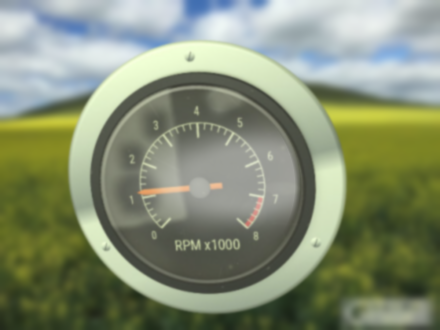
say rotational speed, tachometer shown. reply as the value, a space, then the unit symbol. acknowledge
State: 1200 rpm
